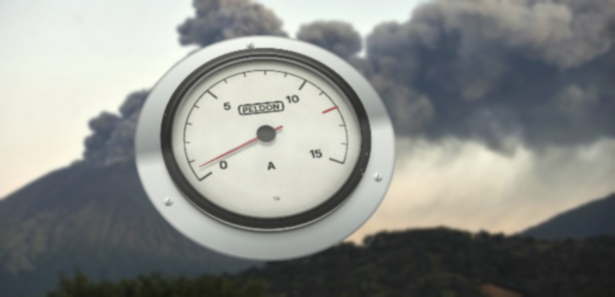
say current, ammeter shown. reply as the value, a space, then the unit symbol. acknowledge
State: 0.5 A
